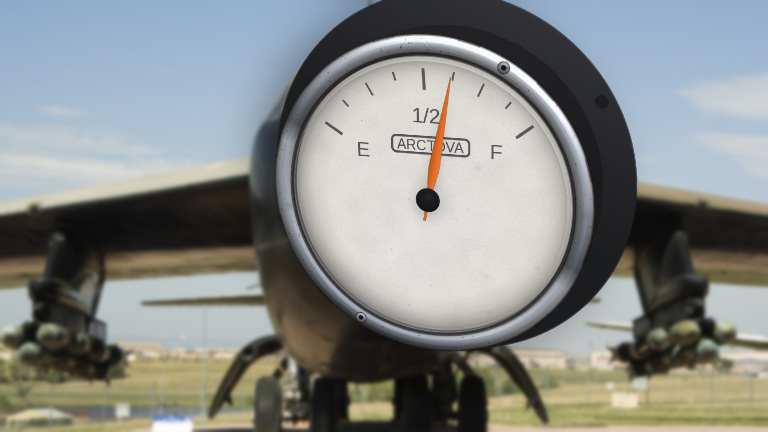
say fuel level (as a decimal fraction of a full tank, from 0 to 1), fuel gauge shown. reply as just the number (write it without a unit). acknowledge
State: 0.625
